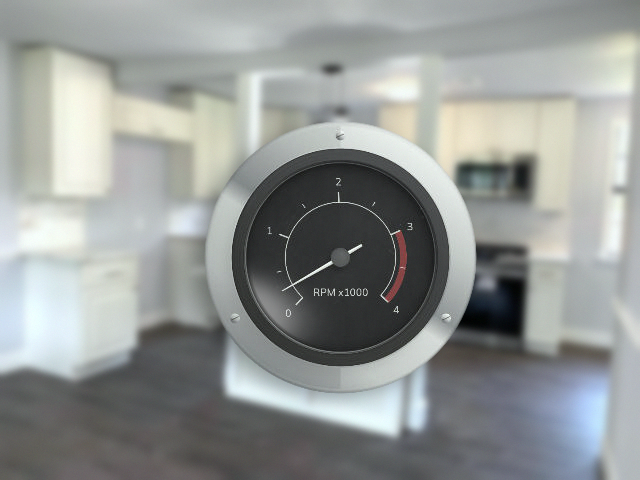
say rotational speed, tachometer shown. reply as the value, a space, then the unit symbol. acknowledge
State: 250 rpm
